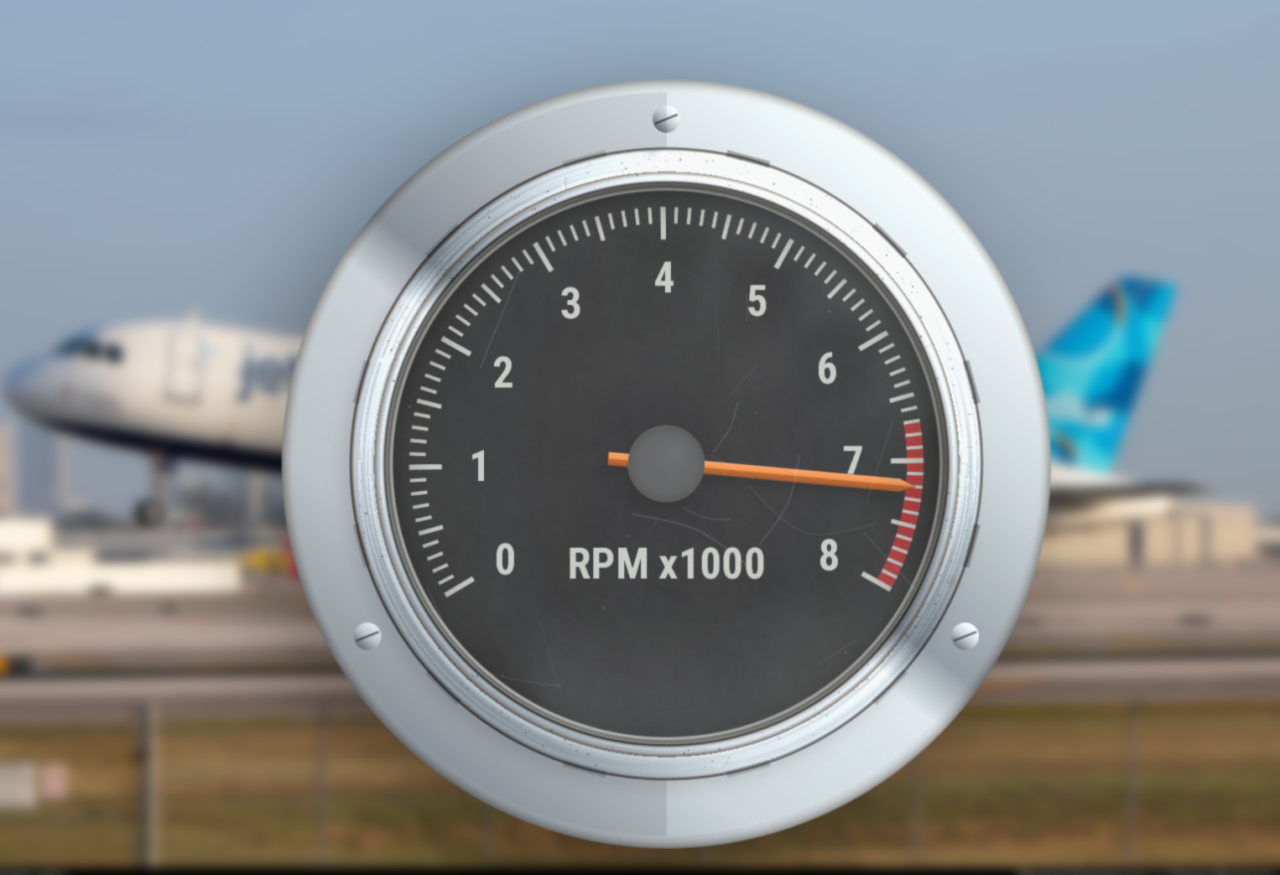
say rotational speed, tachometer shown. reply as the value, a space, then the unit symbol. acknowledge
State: 7200 rpm
